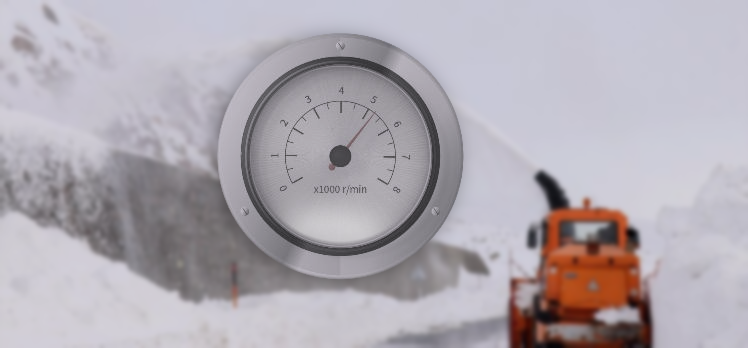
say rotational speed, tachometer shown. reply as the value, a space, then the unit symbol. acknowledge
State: 5250 rpm
